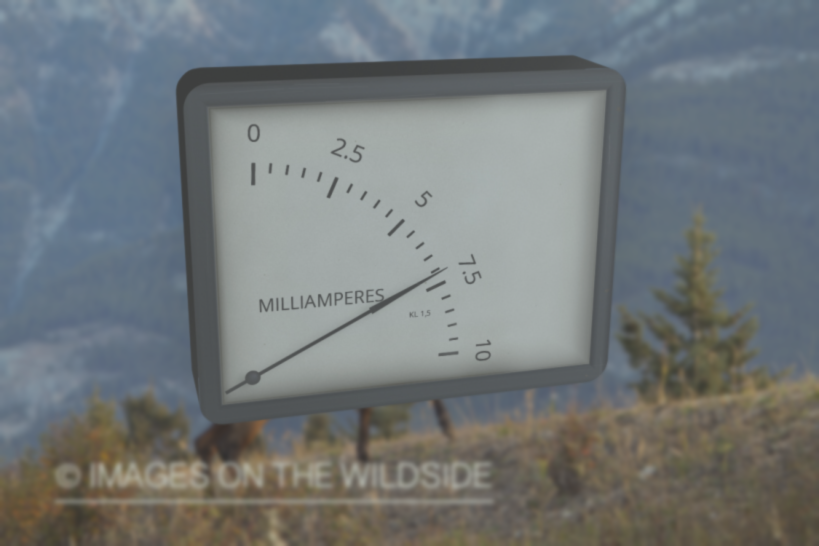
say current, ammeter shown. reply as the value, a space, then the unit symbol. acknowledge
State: 7 mA
